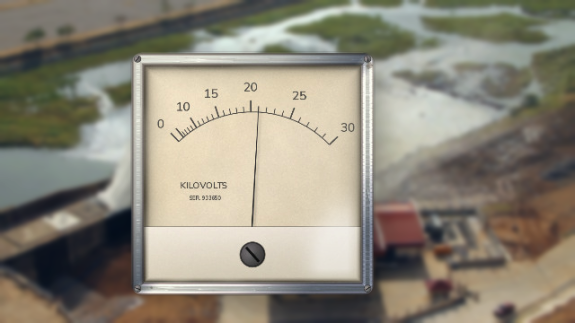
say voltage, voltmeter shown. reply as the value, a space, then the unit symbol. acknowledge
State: 21 kV
